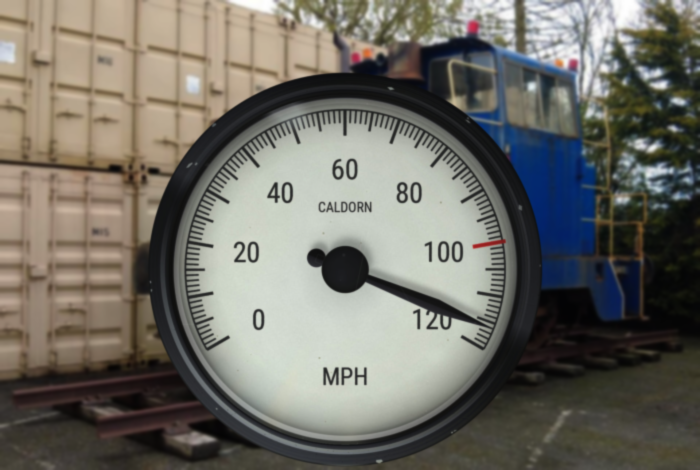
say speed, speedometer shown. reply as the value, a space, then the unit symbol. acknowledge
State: 116 mph
